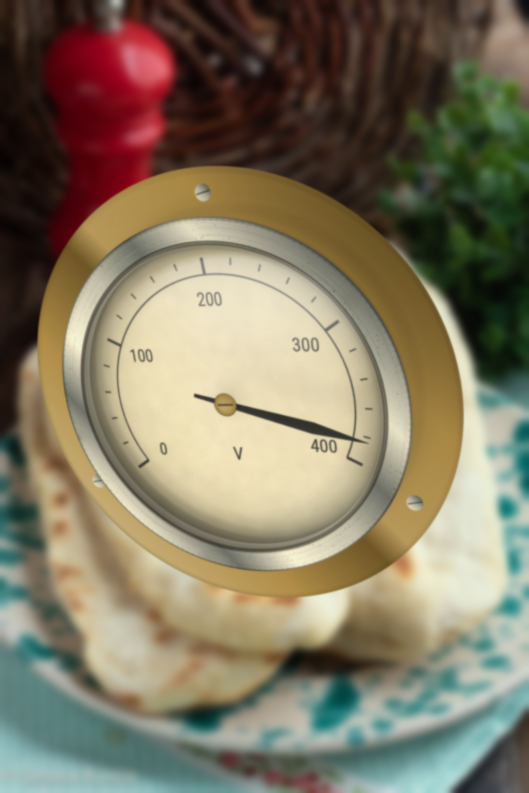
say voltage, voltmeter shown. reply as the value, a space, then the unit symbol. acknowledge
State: 380 V
